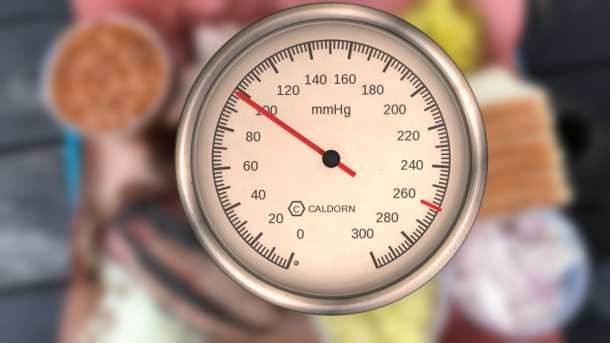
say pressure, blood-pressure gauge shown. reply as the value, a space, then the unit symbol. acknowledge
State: 98 mmHg
